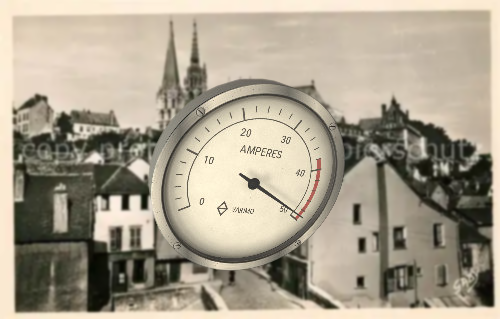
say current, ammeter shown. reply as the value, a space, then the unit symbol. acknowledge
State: 49 A
